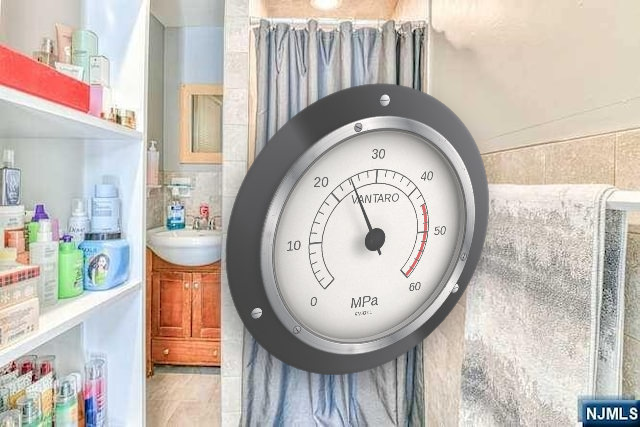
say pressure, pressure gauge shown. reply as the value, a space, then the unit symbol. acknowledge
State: 24 MPa
